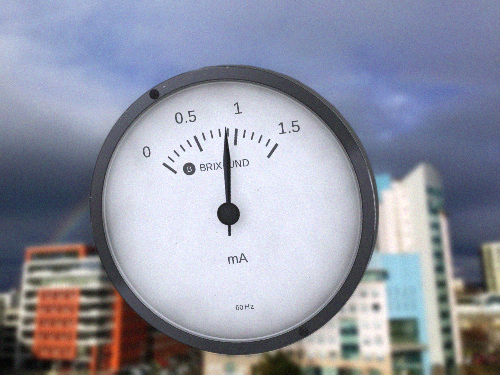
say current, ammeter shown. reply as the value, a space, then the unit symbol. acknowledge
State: 0.9 mA
